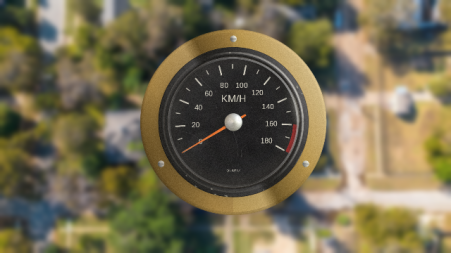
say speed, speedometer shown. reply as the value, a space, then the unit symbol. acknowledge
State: 0 km/h
